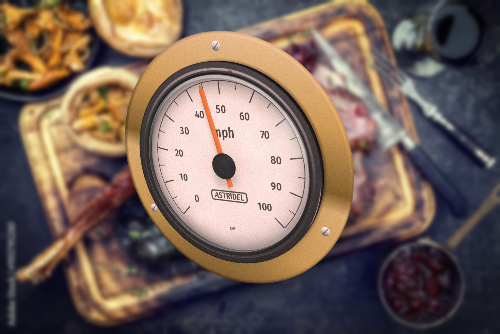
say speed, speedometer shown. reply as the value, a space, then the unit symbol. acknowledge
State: 45 mph
